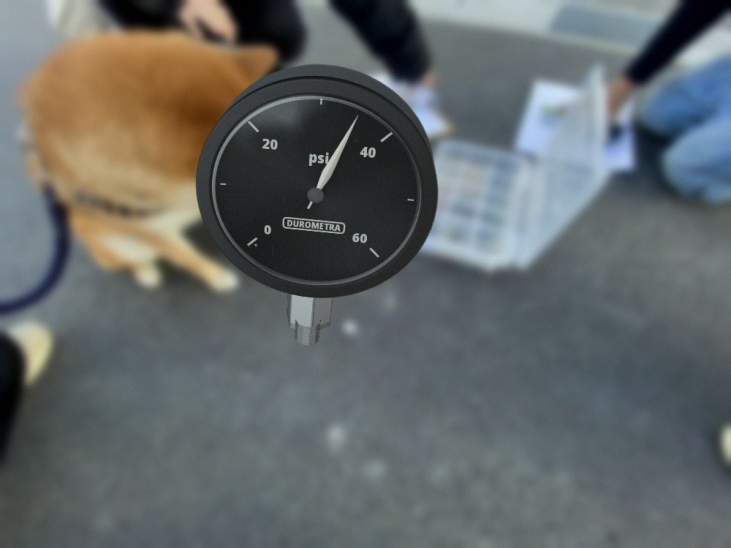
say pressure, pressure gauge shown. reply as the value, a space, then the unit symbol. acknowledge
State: 35 psi
